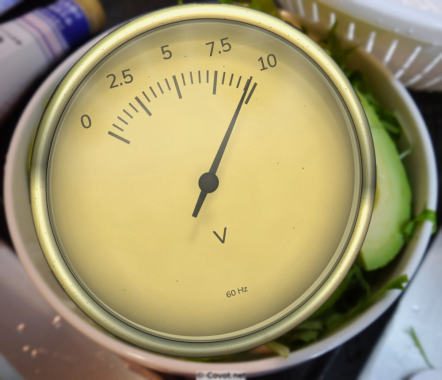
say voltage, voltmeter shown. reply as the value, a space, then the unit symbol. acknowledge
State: 9.5 V
